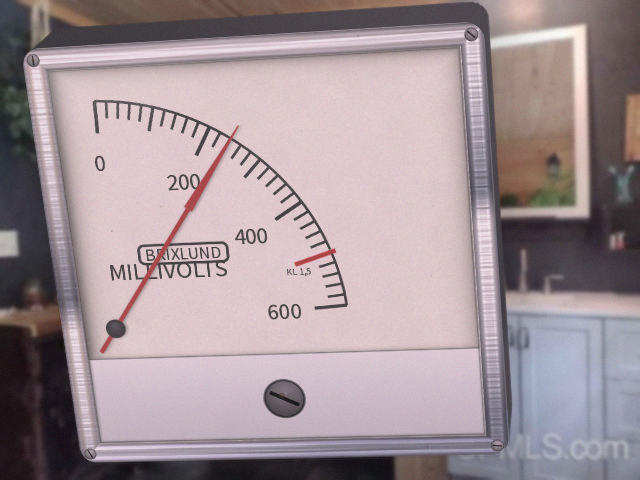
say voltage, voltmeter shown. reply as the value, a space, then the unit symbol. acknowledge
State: 240 mV
